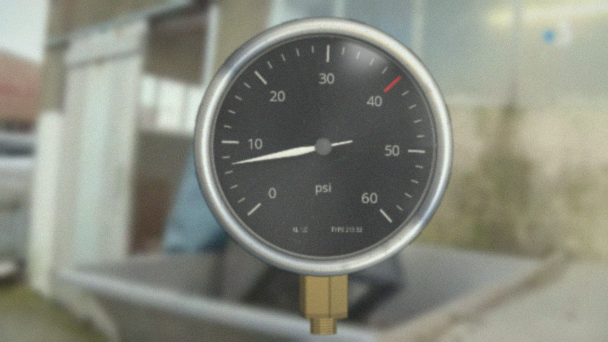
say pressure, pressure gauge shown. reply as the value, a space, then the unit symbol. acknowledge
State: 7 psi
